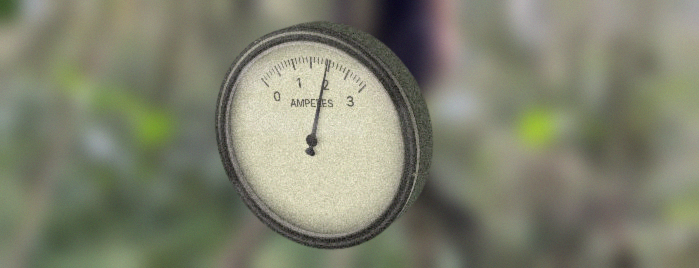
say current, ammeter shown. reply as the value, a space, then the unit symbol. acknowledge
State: 2 A
